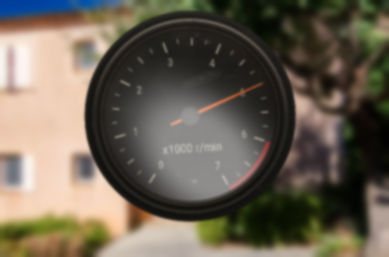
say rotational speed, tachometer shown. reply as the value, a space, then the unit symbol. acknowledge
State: 5000 rpm
